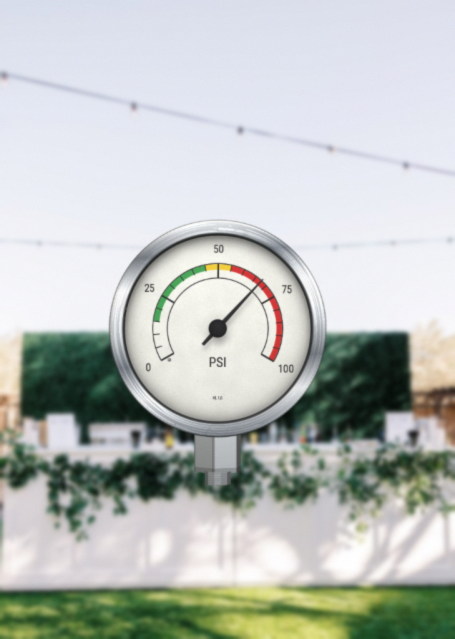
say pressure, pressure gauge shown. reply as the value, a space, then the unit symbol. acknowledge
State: 67.5 psi
